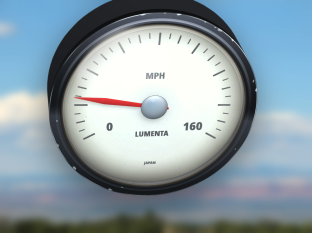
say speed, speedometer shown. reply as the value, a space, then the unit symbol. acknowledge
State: 25 mph
